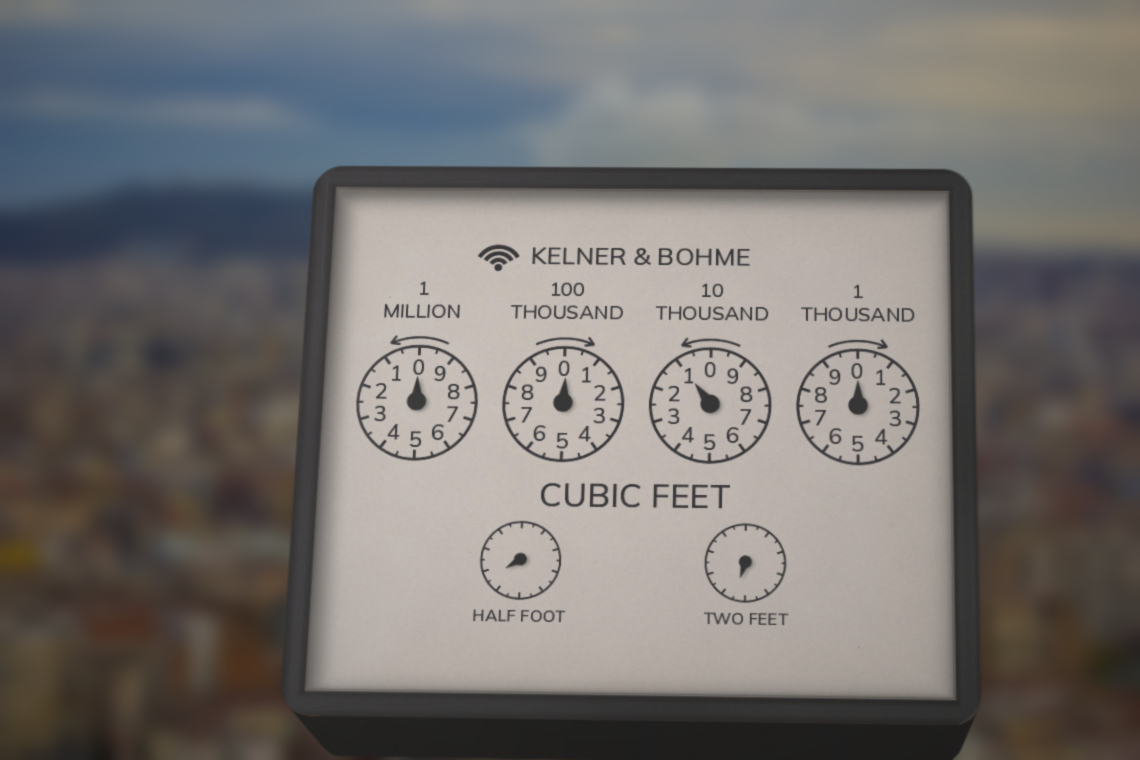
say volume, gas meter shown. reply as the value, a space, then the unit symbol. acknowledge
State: 1000 ft³
